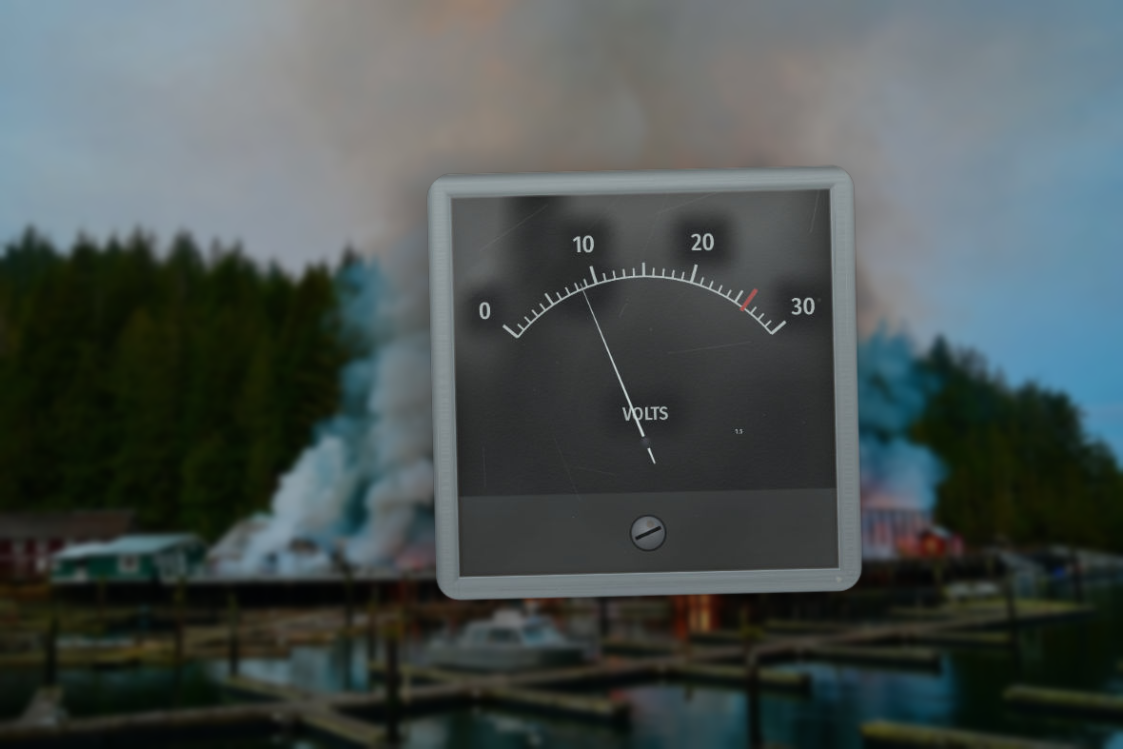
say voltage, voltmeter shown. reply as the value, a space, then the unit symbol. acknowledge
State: 8.5 V
